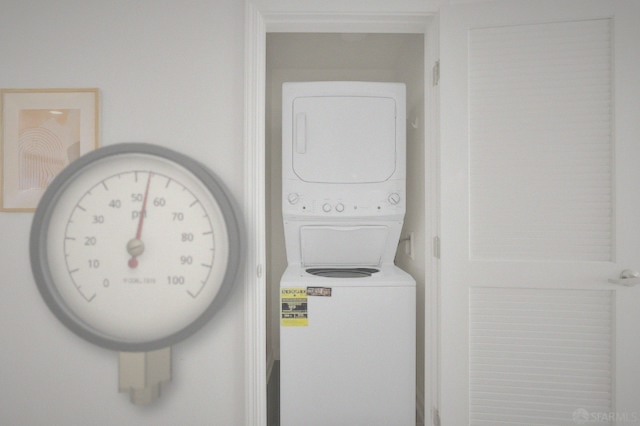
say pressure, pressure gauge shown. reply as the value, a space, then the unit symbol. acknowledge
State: 55 psi
